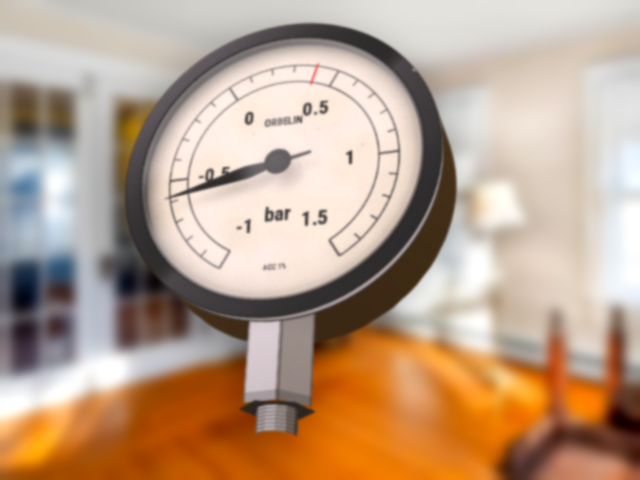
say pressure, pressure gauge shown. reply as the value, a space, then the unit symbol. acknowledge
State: -0.6 bar
